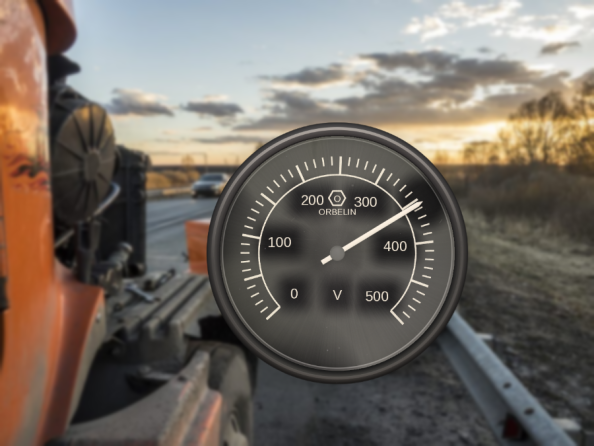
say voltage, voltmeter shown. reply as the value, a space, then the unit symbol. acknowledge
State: 355 V
